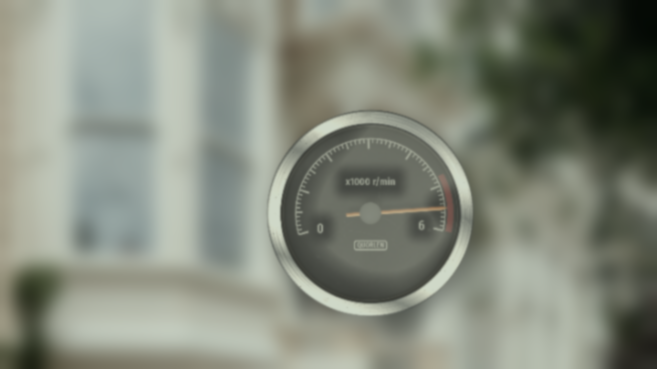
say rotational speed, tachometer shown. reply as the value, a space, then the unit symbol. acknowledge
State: 5500 rpm
